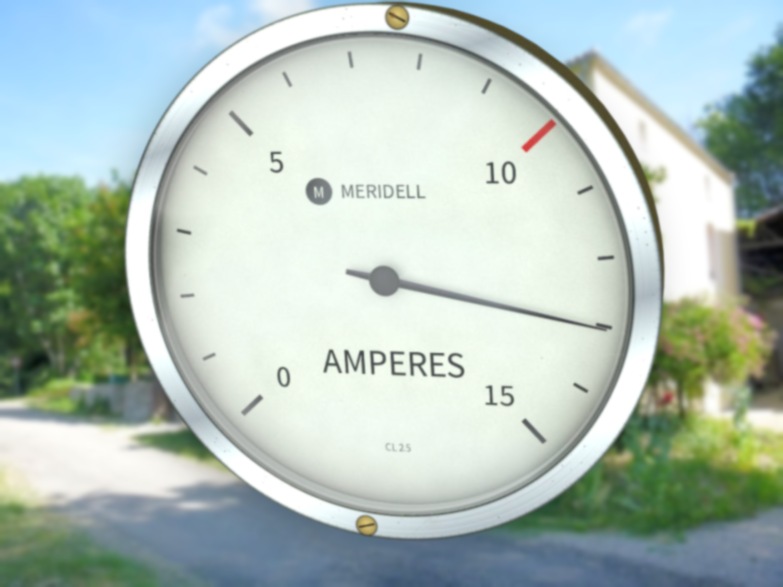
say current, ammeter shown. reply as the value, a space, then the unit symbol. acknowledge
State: 13 A
